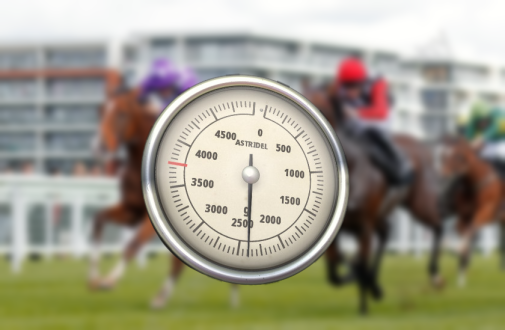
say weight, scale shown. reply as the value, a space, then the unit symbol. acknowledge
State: 2400 g
